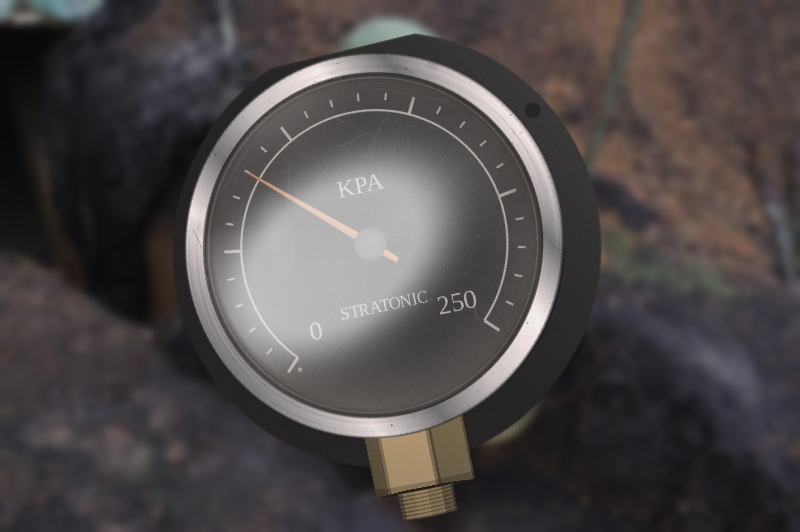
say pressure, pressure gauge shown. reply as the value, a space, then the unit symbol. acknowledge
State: 80 kPa
